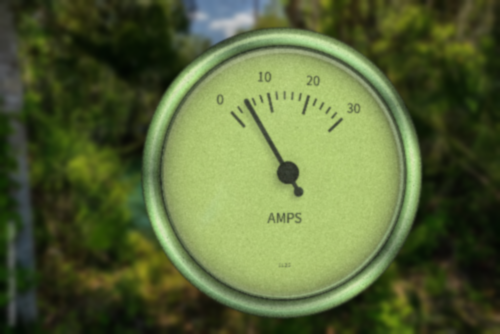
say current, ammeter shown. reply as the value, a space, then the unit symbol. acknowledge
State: 4 A
